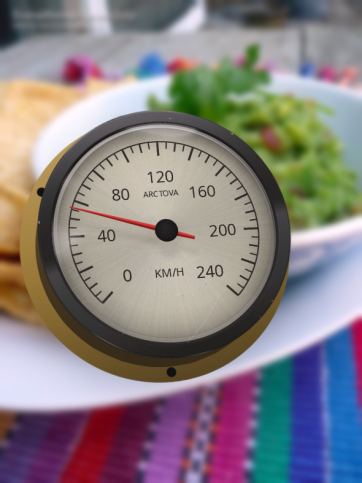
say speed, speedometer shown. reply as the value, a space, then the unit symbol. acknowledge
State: 55 km/h
